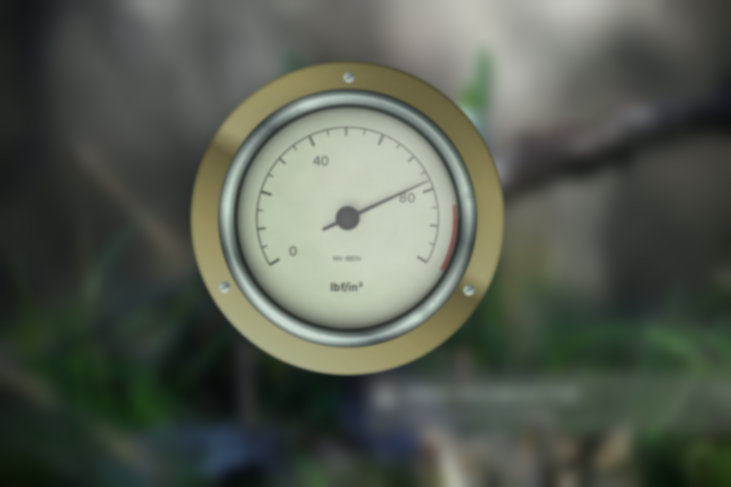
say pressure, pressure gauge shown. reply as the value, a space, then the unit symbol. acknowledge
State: 77.5 psi
